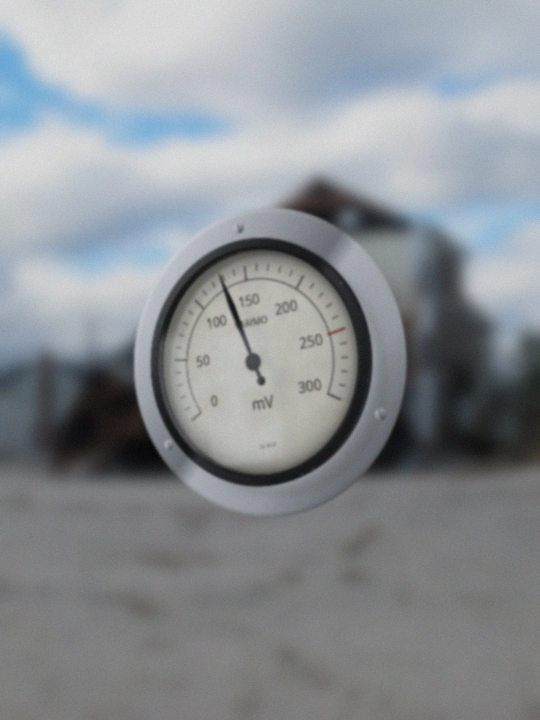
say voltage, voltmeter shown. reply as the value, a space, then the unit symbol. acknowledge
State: 130 mV
